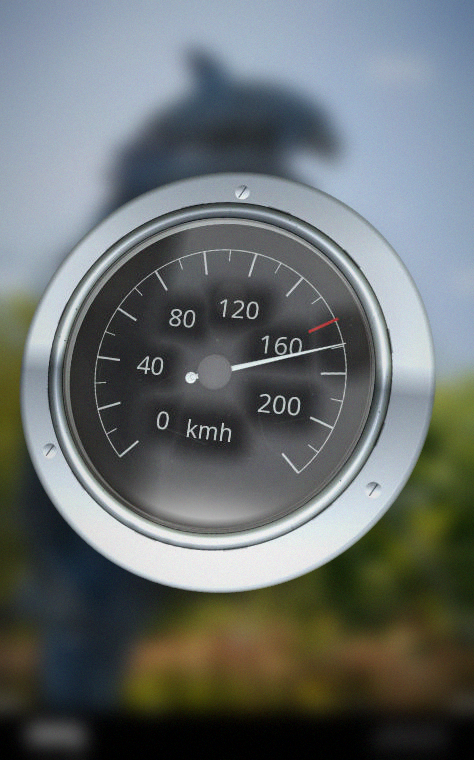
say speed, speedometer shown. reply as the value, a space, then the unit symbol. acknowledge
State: 170 km/h
